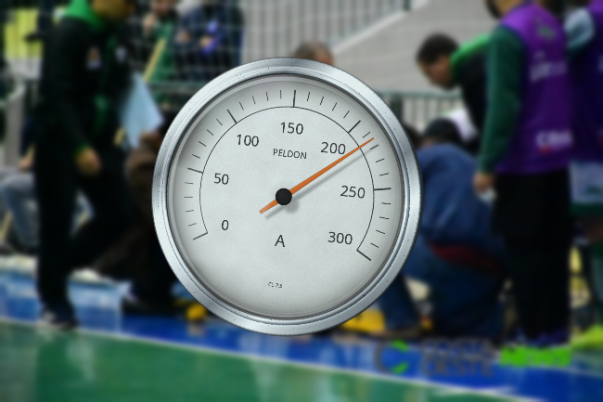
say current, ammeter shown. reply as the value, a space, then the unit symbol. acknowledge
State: 215 A
